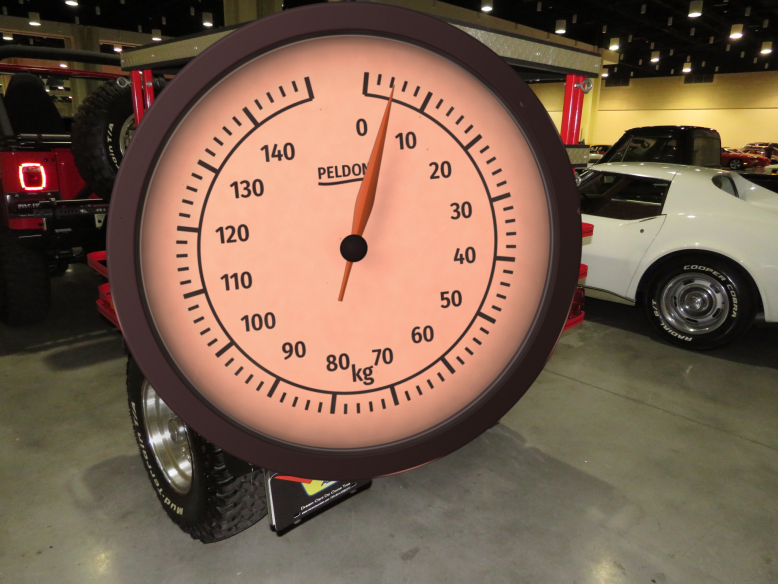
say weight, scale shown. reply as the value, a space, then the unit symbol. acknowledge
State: 4 kg
